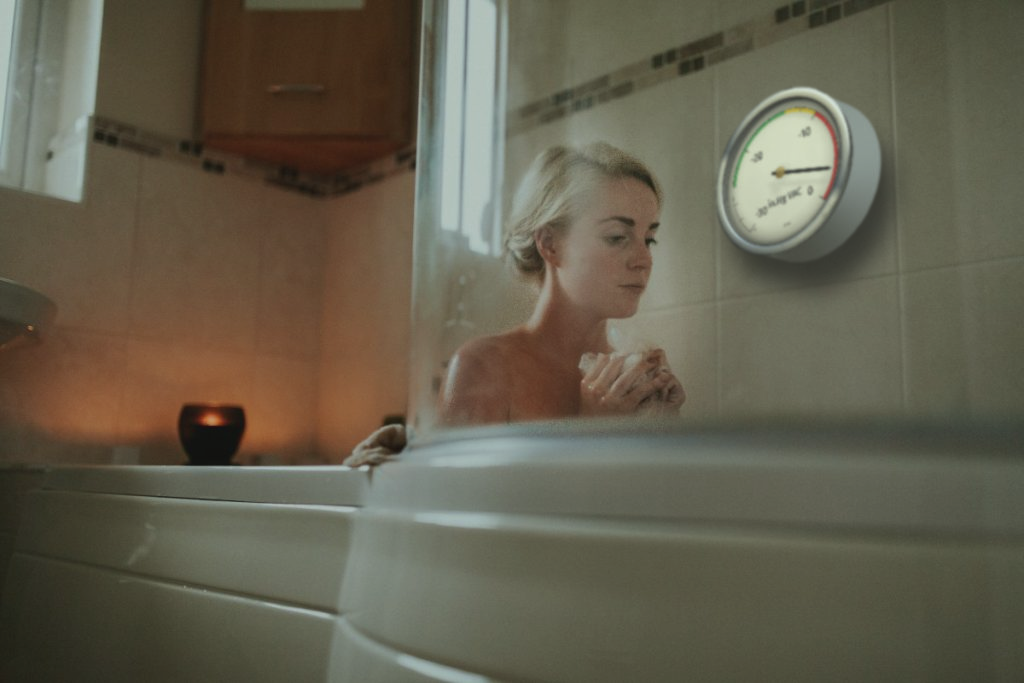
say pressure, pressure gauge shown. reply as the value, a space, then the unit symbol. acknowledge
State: -3 inHg
